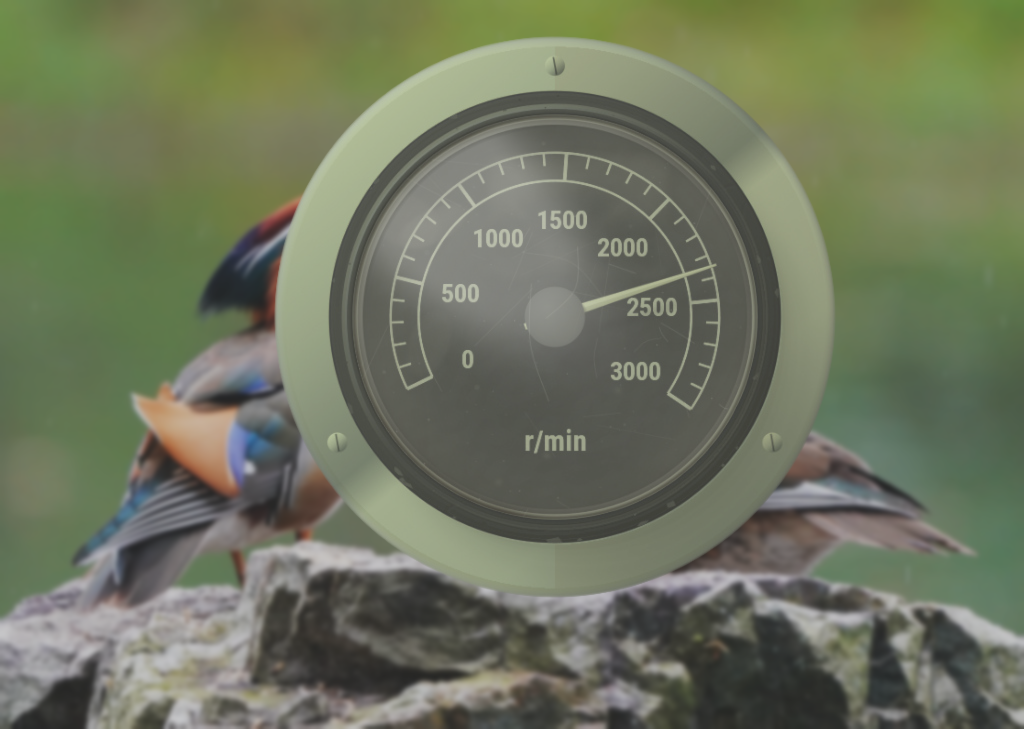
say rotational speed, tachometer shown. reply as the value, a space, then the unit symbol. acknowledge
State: 2350 rpm
